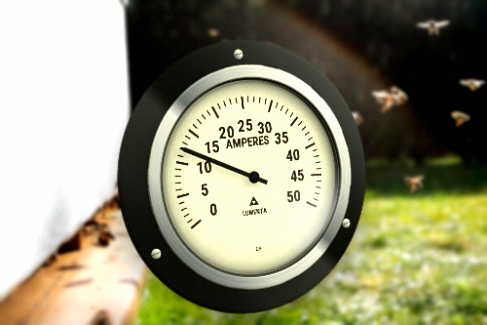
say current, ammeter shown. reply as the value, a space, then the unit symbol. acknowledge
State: 12 A
